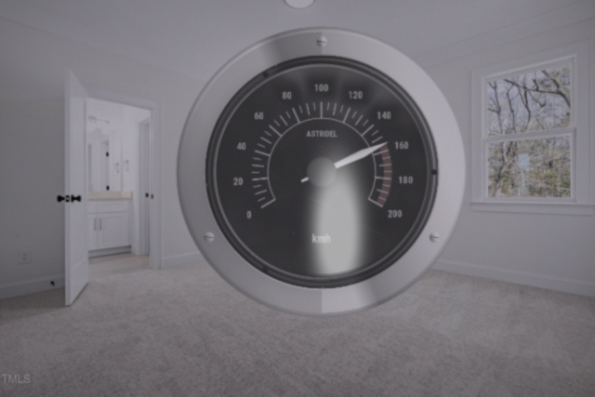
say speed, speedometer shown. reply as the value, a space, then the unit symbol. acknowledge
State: 155 km/h
